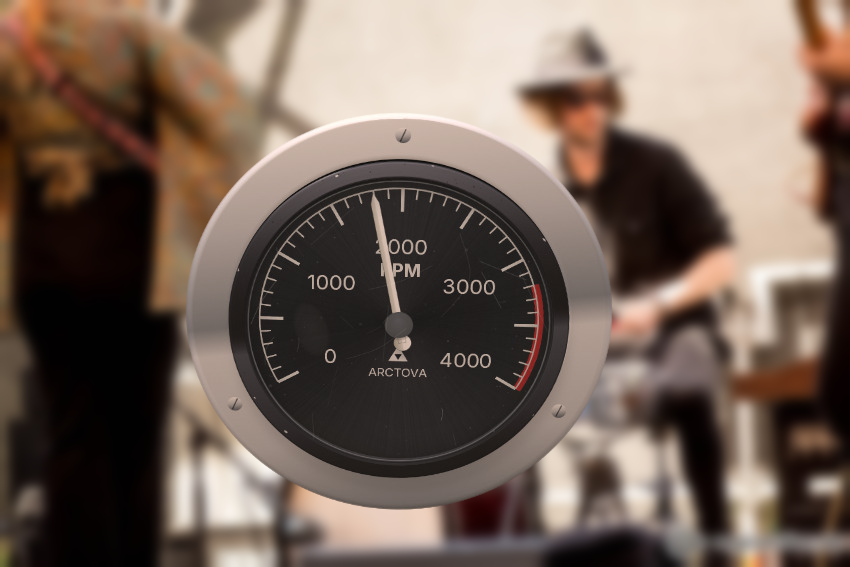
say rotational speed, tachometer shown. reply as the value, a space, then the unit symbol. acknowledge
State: 1800 rpm
